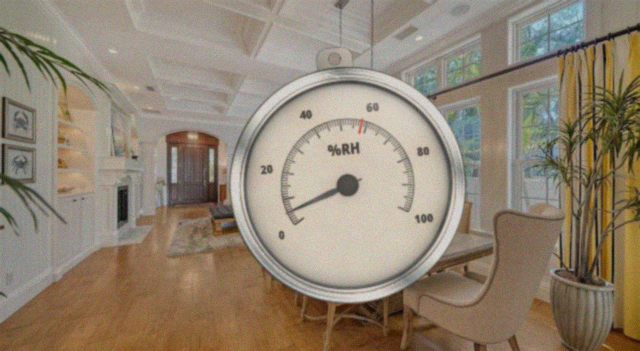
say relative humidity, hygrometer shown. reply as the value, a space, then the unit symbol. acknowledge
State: 5 %
